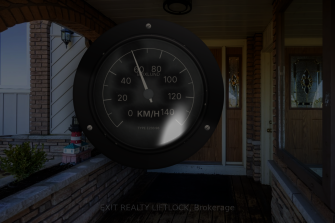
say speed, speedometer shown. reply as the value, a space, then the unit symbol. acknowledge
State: 60 km/h
